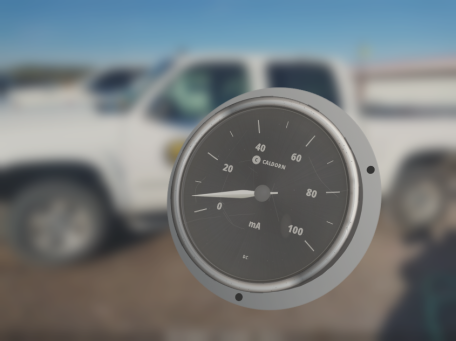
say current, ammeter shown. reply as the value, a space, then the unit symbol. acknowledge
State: 5 mA
